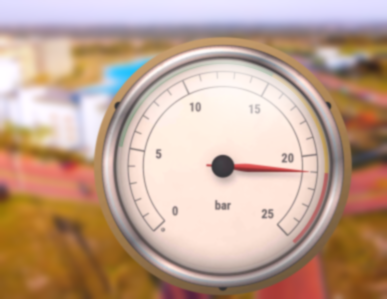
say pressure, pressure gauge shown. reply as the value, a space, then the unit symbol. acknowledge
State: 21 bar
